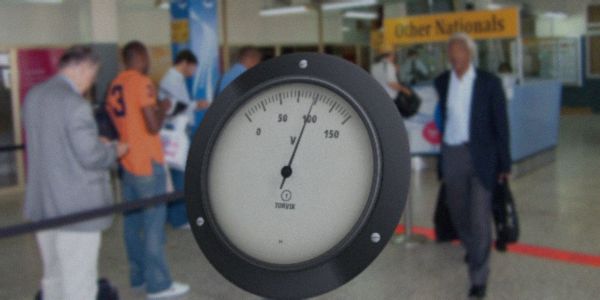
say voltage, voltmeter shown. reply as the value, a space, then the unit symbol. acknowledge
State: 100 V
